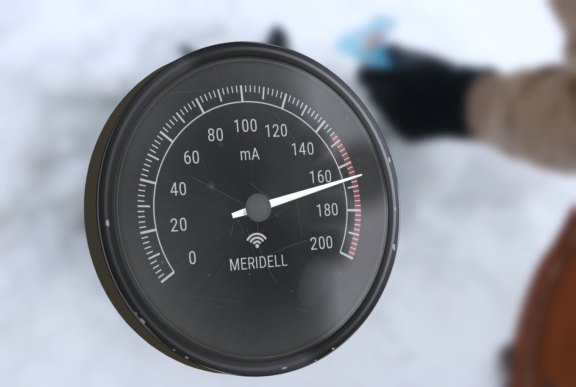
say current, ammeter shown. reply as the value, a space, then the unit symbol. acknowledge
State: 166 mA
